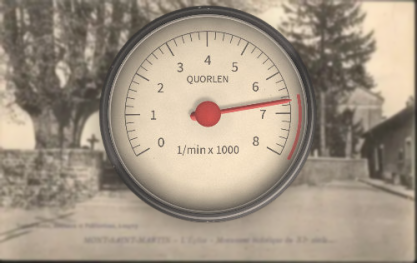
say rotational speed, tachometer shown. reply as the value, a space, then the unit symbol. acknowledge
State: 6700 rpm
